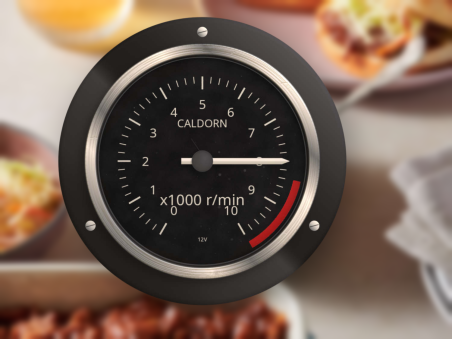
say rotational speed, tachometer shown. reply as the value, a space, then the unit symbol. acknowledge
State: 8000 rpm
